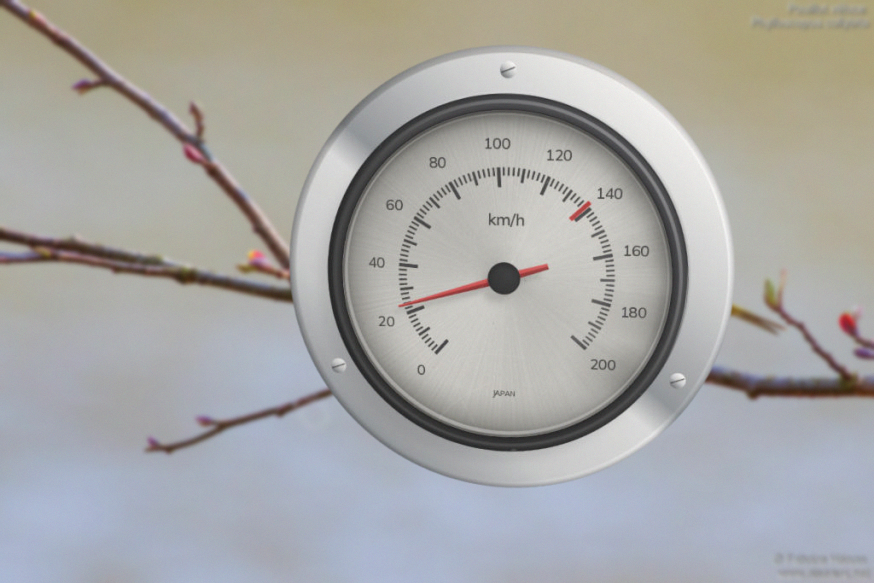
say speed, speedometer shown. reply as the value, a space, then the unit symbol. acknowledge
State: 24 km/h
